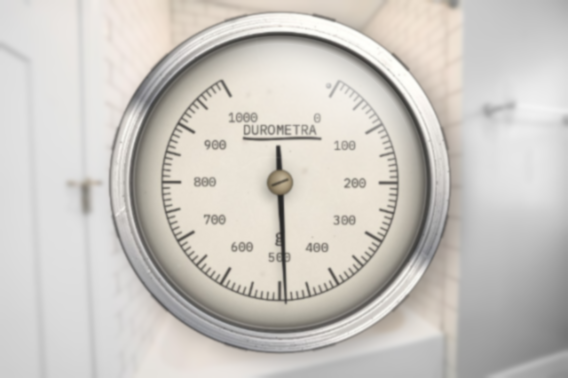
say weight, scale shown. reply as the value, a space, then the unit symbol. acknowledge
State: 490 g
